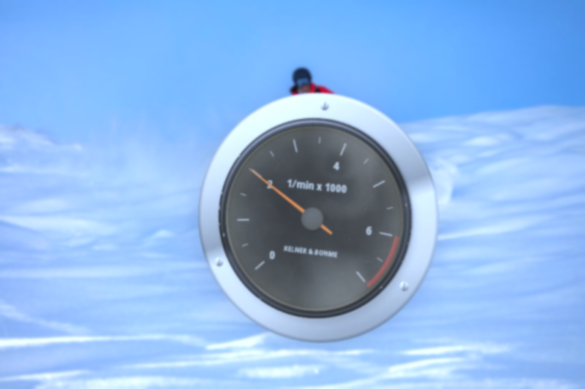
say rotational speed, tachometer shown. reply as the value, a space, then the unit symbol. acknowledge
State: 2000 rpm
